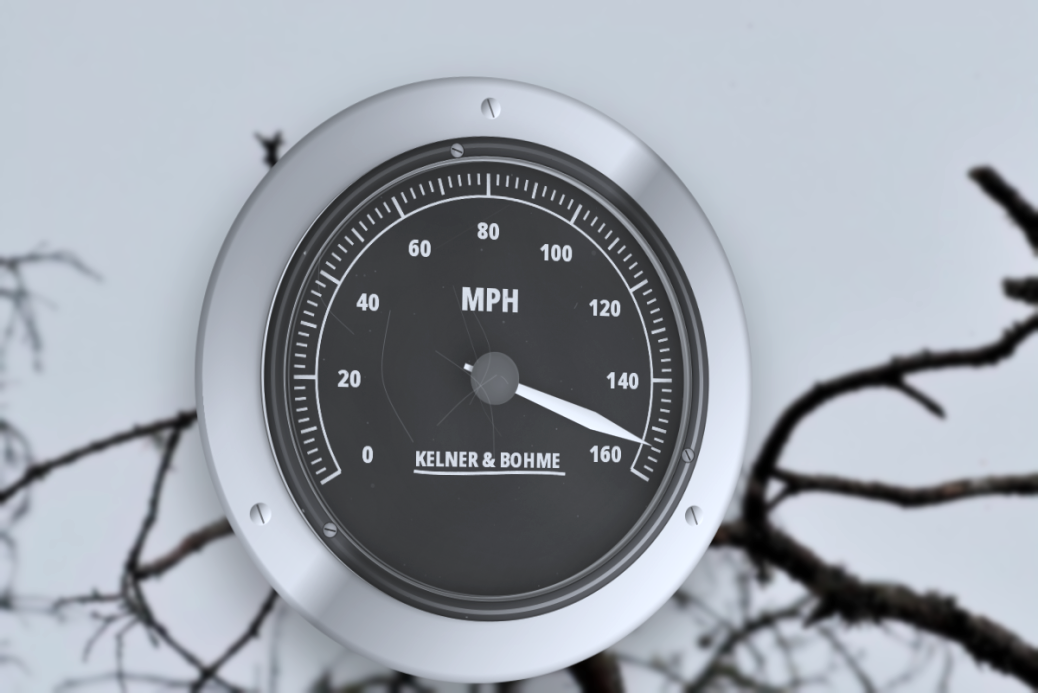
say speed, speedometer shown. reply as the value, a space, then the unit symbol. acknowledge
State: 154 mph
